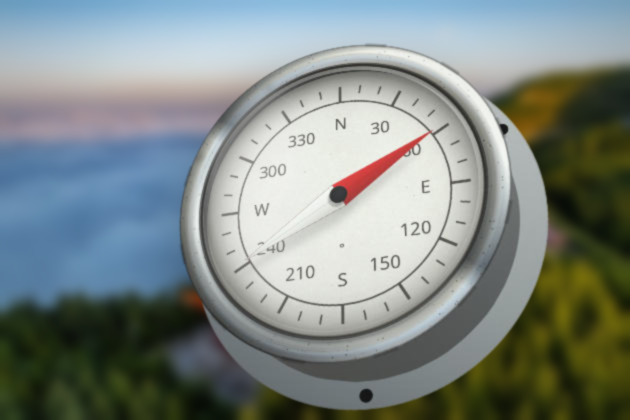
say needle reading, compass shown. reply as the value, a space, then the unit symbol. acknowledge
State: 60 °
